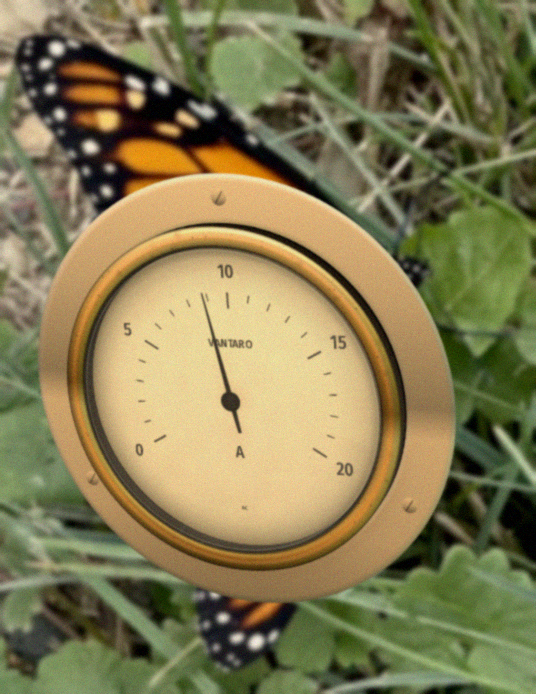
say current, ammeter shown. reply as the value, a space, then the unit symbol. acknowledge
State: 9 A
